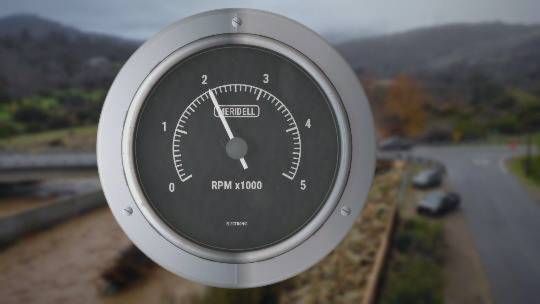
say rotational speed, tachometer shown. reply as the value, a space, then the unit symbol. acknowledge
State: 2000 rpm
